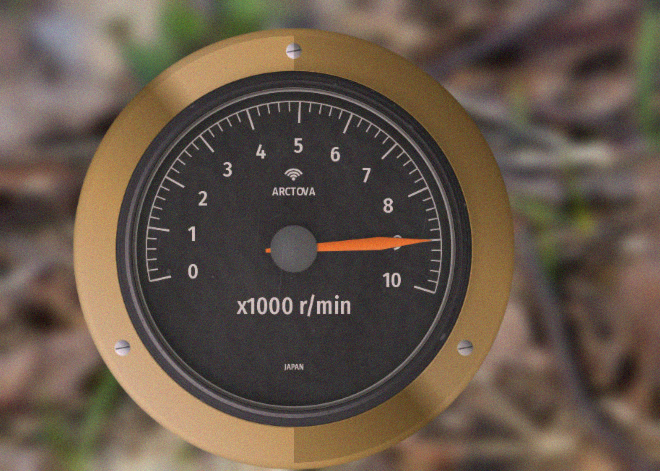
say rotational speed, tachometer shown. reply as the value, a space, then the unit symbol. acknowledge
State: 9000 rpm
